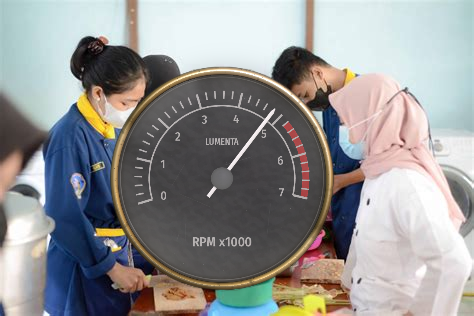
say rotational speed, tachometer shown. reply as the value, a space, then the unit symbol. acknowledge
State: 4800 rpm
